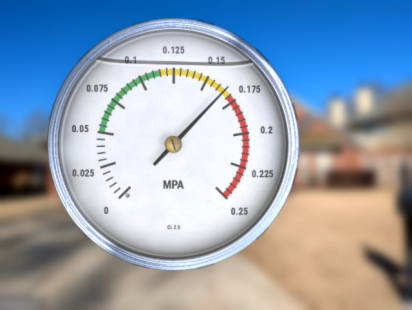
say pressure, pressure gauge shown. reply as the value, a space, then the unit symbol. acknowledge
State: 0.165 MPa
